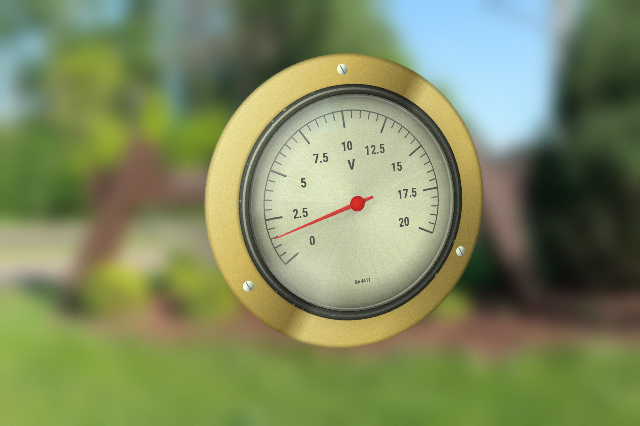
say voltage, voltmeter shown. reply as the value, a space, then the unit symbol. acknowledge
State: 1.5 V
